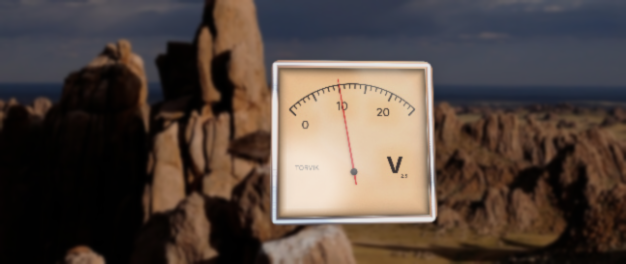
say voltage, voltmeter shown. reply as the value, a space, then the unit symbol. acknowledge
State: 10 V
